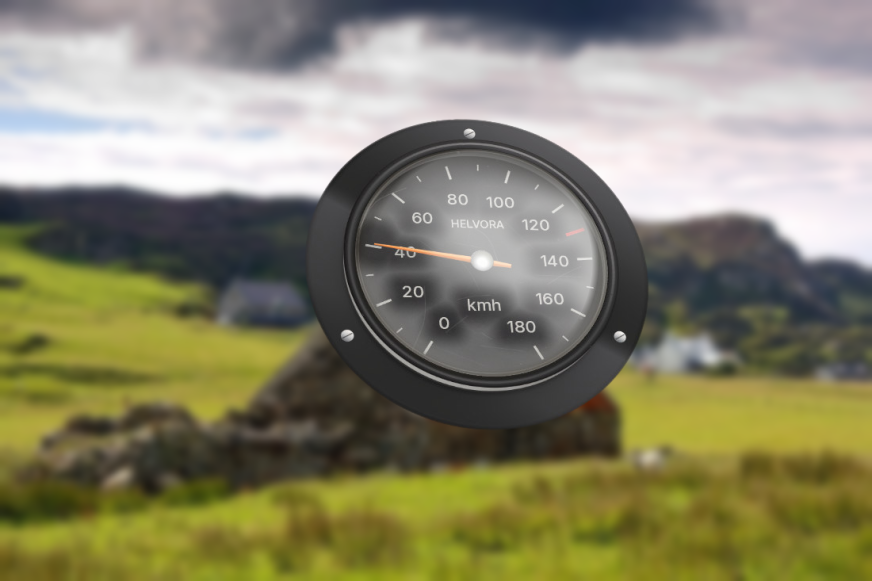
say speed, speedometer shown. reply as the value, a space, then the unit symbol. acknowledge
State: 40 km/h
